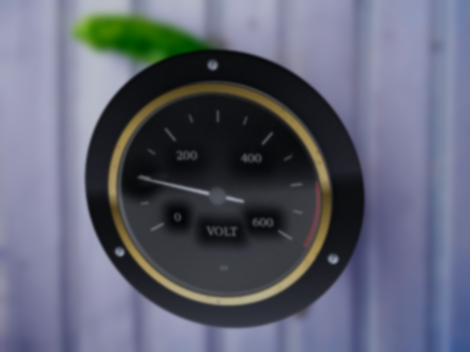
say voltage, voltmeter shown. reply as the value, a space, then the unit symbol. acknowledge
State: 100 V
